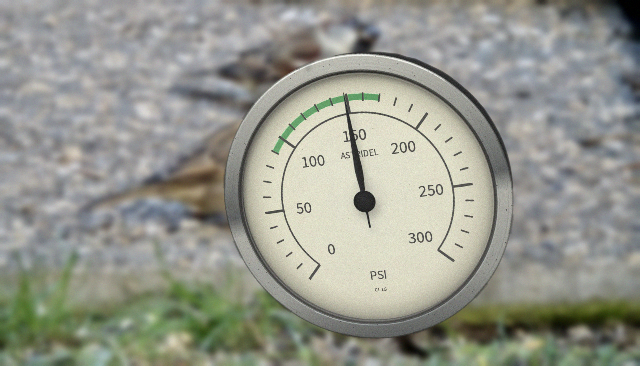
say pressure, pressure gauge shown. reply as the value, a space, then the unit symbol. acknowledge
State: 150 psi
